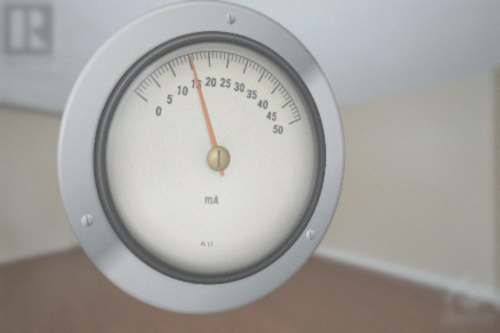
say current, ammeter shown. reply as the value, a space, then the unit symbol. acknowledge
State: 15 mA
